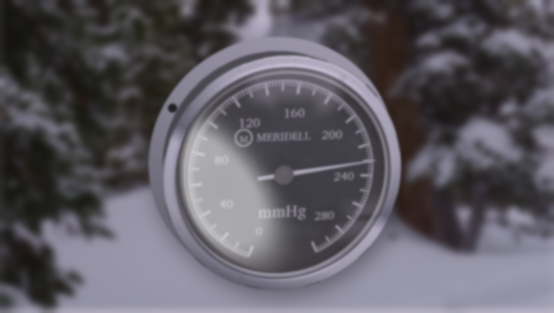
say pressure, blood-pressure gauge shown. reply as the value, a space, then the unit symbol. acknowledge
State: 230 mmHg
